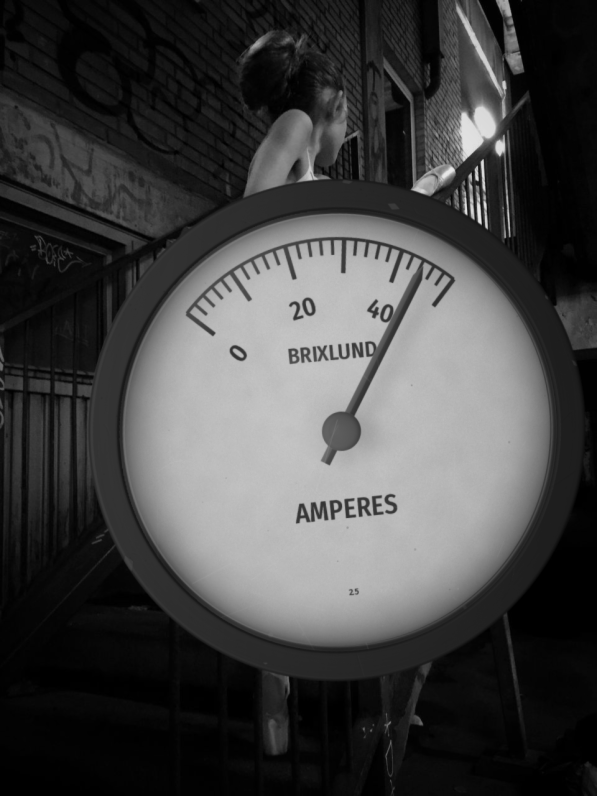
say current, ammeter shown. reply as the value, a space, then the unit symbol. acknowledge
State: 44 A
